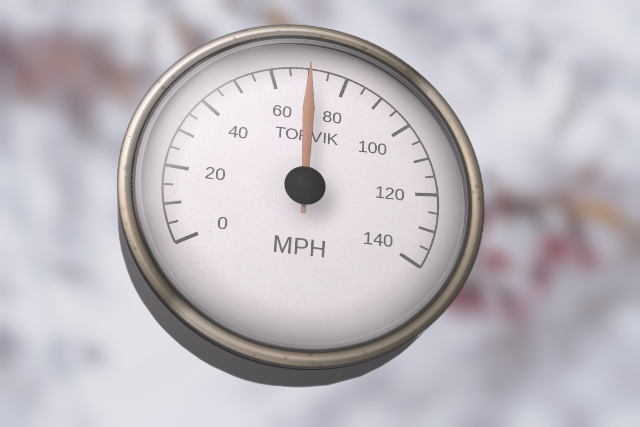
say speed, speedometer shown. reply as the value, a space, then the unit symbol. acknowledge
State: 70 mph
